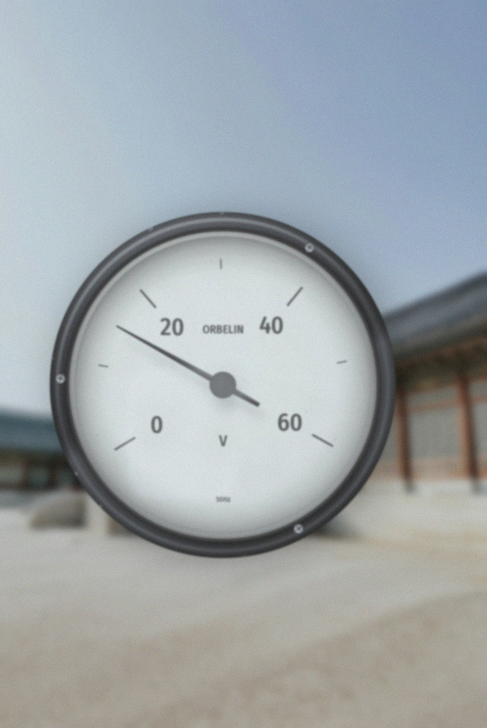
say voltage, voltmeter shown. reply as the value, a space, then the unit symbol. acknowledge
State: 15 V
